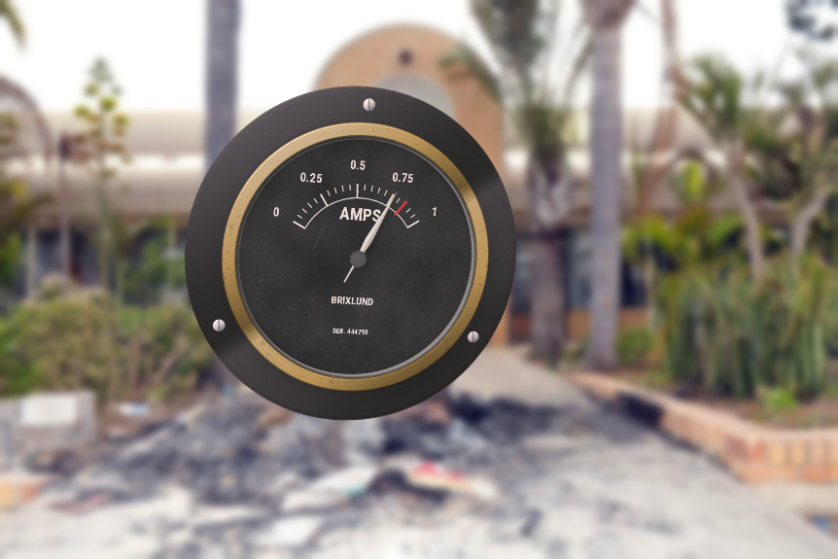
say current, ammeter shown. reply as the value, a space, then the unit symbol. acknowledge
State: 0.75 A
